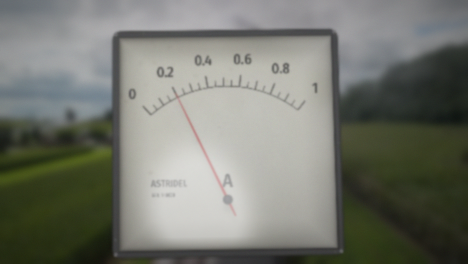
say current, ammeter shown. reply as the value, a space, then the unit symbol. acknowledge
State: 0.2 A
